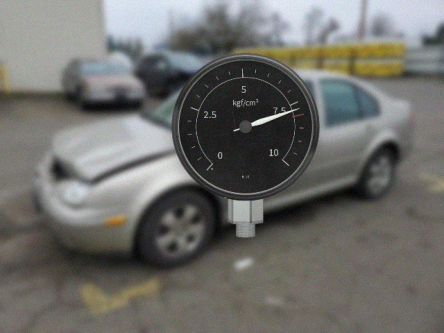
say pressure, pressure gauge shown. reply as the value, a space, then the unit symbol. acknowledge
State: 7.75 kg/cm²
